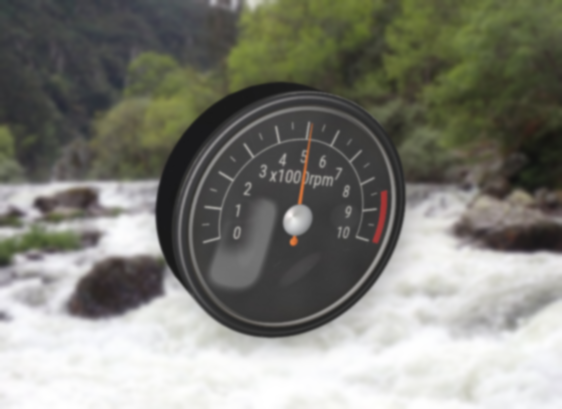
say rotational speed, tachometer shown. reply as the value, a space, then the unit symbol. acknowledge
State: 5000 rpm
